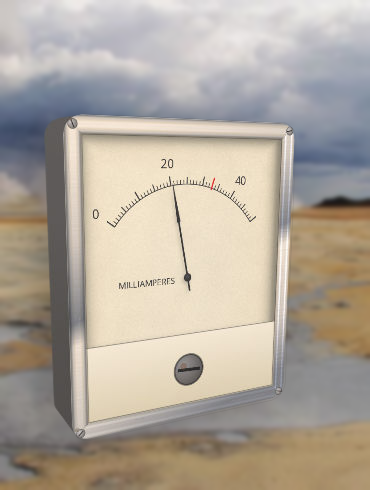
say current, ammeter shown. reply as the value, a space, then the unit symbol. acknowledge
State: 20 mA
